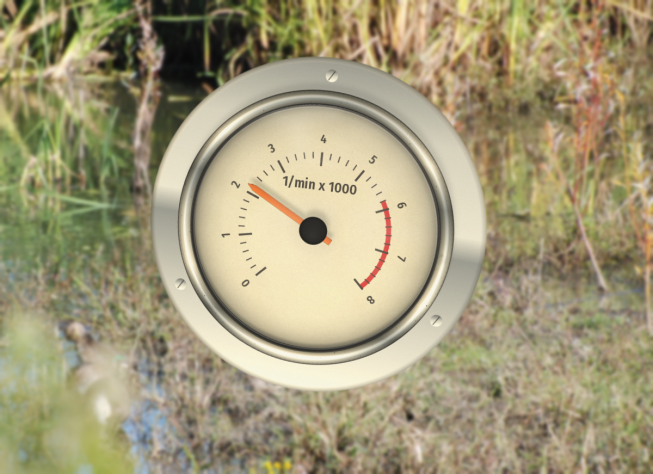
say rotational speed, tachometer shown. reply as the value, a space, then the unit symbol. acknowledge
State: 2200 rpm
